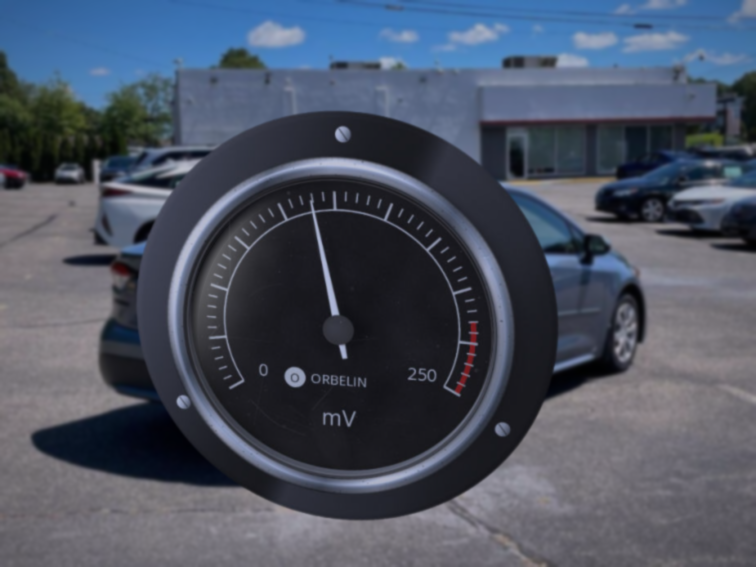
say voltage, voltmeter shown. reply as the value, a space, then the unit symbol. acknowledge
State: 115 mV
